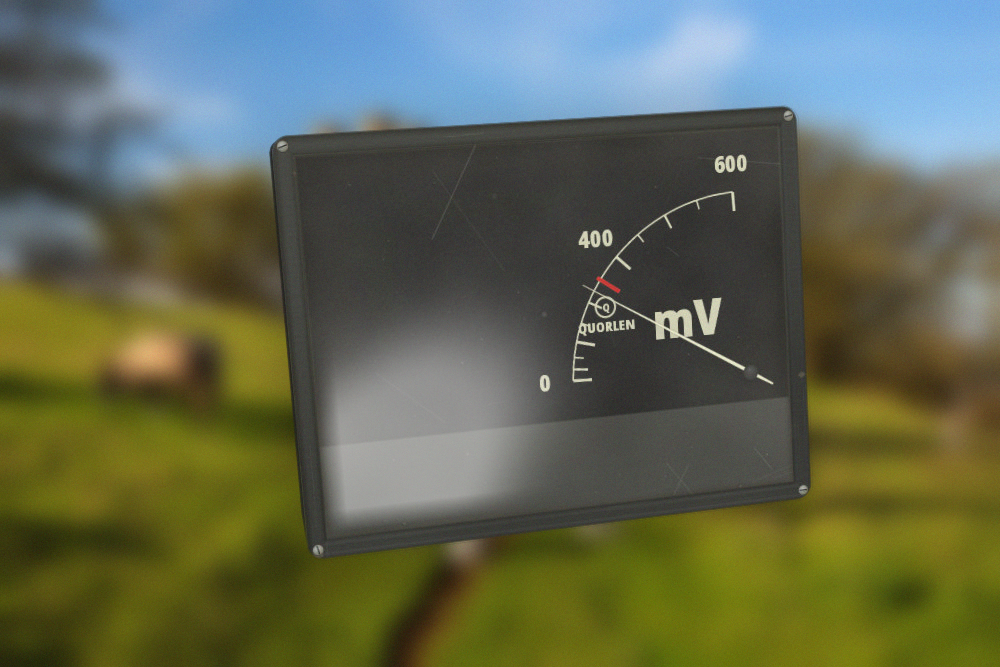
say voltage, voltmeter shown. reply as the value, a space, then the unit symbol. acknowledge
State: 325 mV
